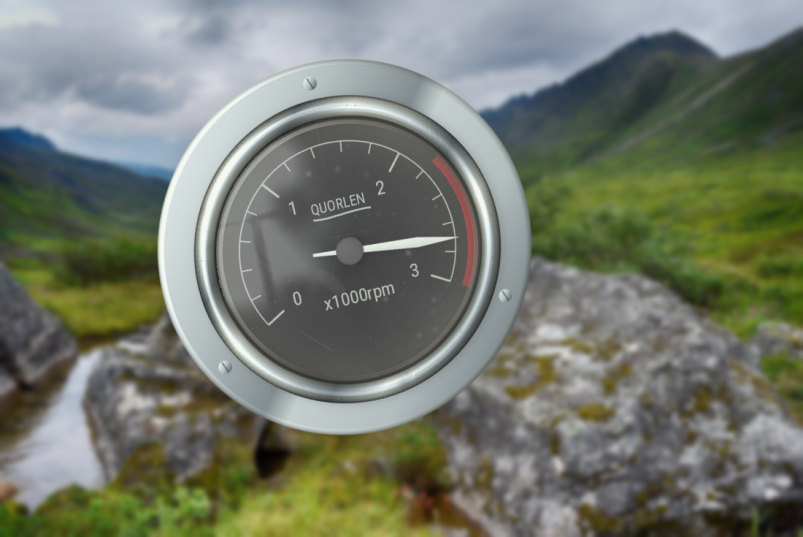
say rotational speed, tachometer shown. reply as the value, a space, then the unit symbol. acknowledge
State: 2700 rpm
